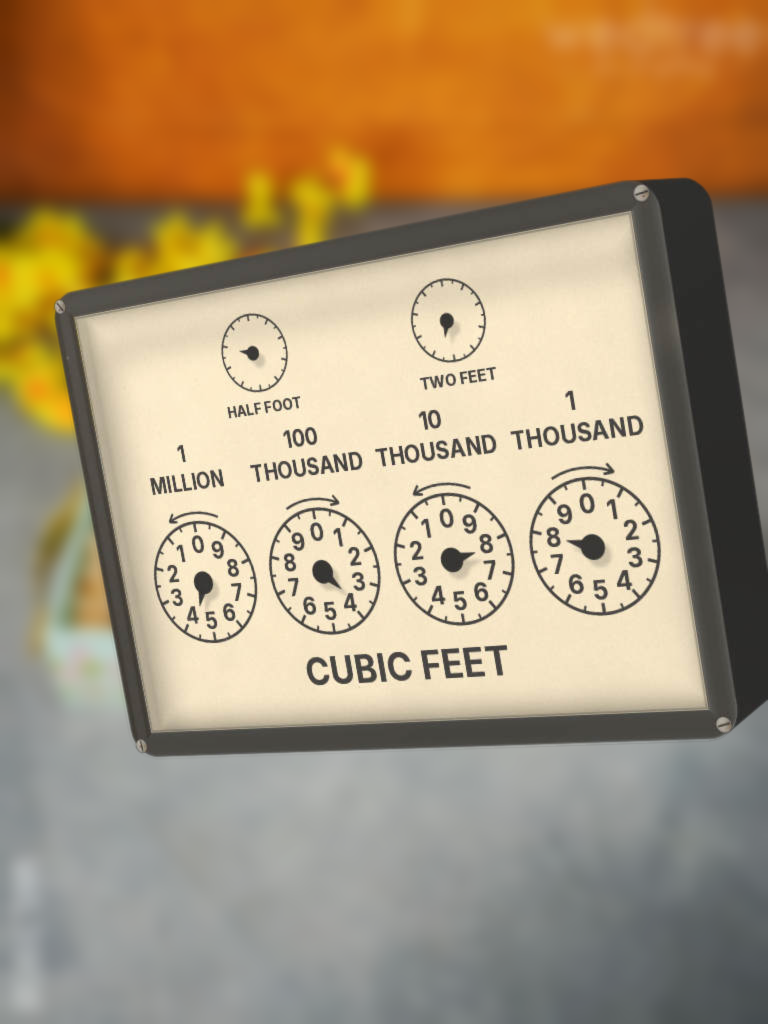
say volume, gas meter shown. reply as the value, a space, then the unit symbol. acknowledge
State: 437800 ft³
